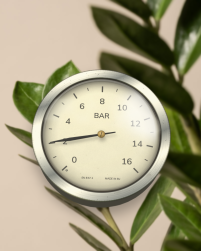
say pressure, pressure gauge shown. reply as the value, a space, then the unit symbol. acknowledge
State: 2 bar
